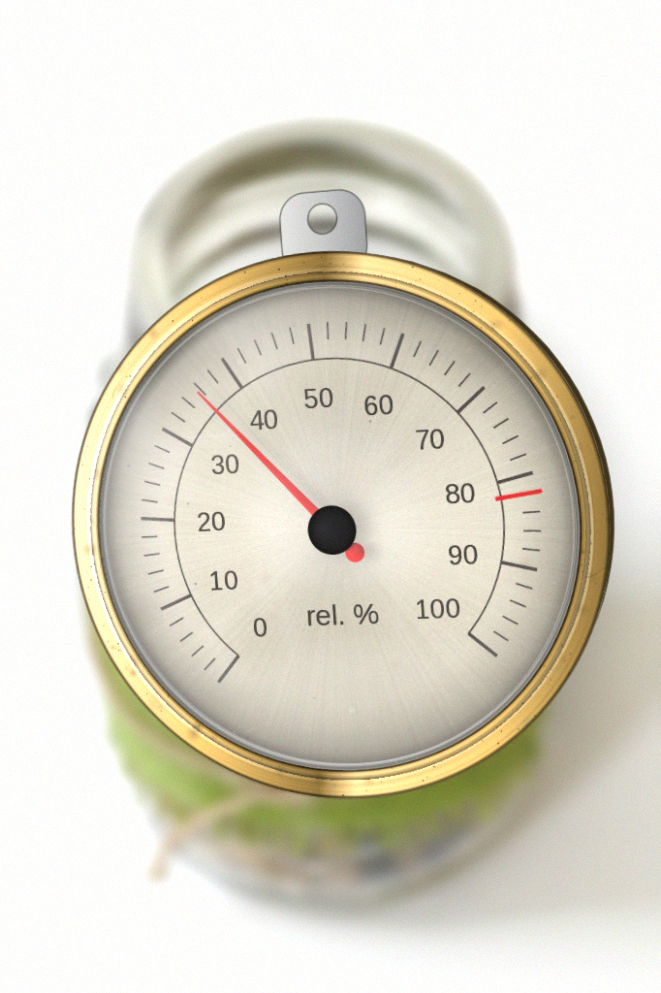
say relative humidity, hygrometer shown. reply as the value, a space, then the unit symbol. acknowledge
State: 36 %
